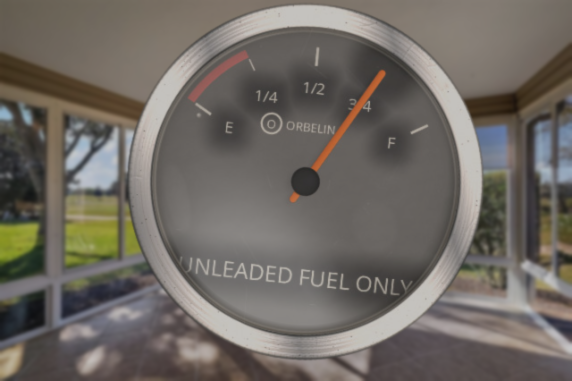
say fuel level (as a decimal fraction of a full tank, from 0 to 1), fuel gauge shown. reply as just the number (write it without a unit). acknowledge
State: 0.75
